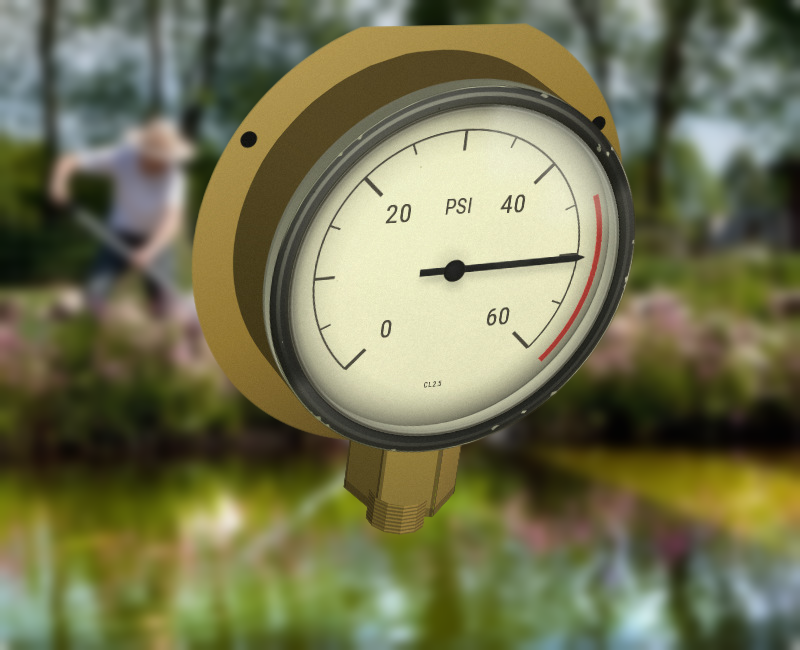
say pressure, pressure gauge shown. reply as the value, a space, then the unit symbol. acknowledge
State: 50 psi
